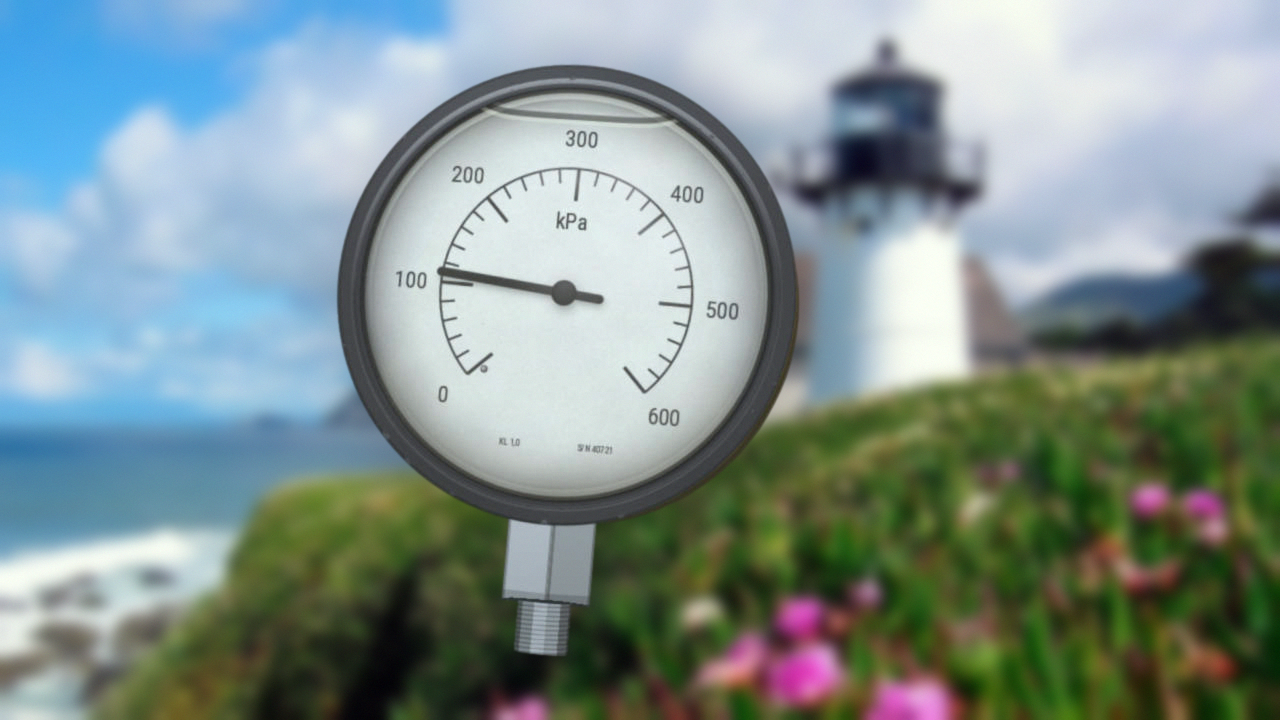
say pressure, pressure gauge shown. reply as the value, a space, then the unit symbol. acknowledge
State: 110 kPa
